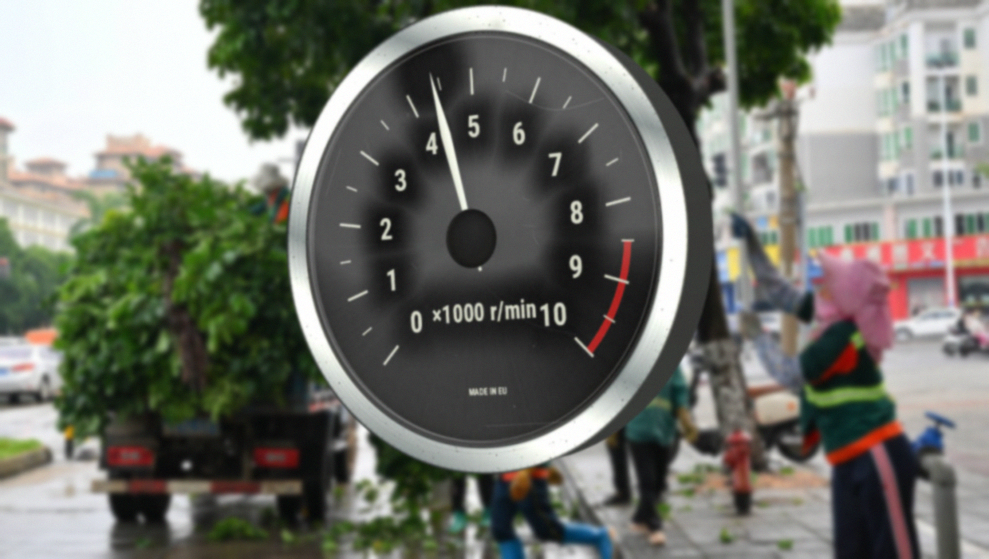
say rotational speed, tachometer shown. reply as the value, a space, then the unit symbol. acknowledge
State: 4500 rpm
